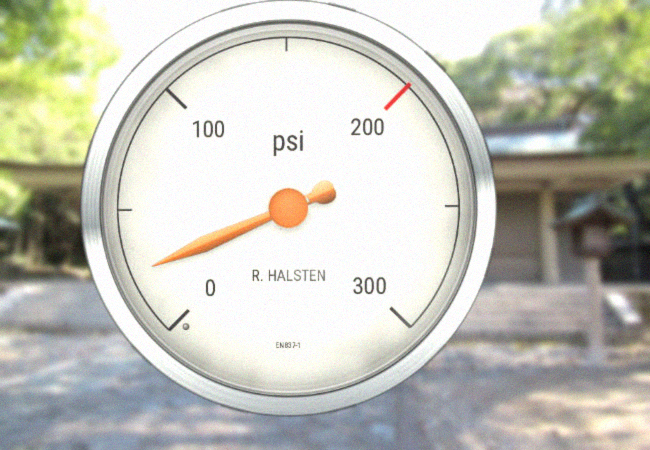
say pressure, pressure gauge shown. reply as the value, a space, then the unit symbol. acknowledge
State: 25 psi
